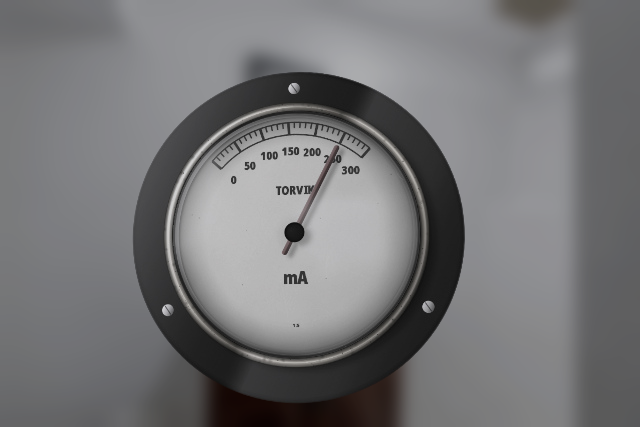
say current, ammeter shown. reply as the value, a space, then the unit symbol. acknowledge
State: 250 mA
